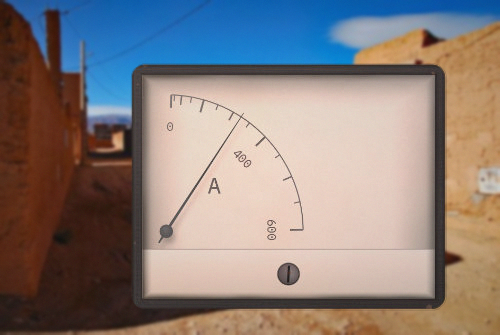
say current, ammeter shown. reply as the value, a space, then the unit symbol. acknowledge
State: 325 A
